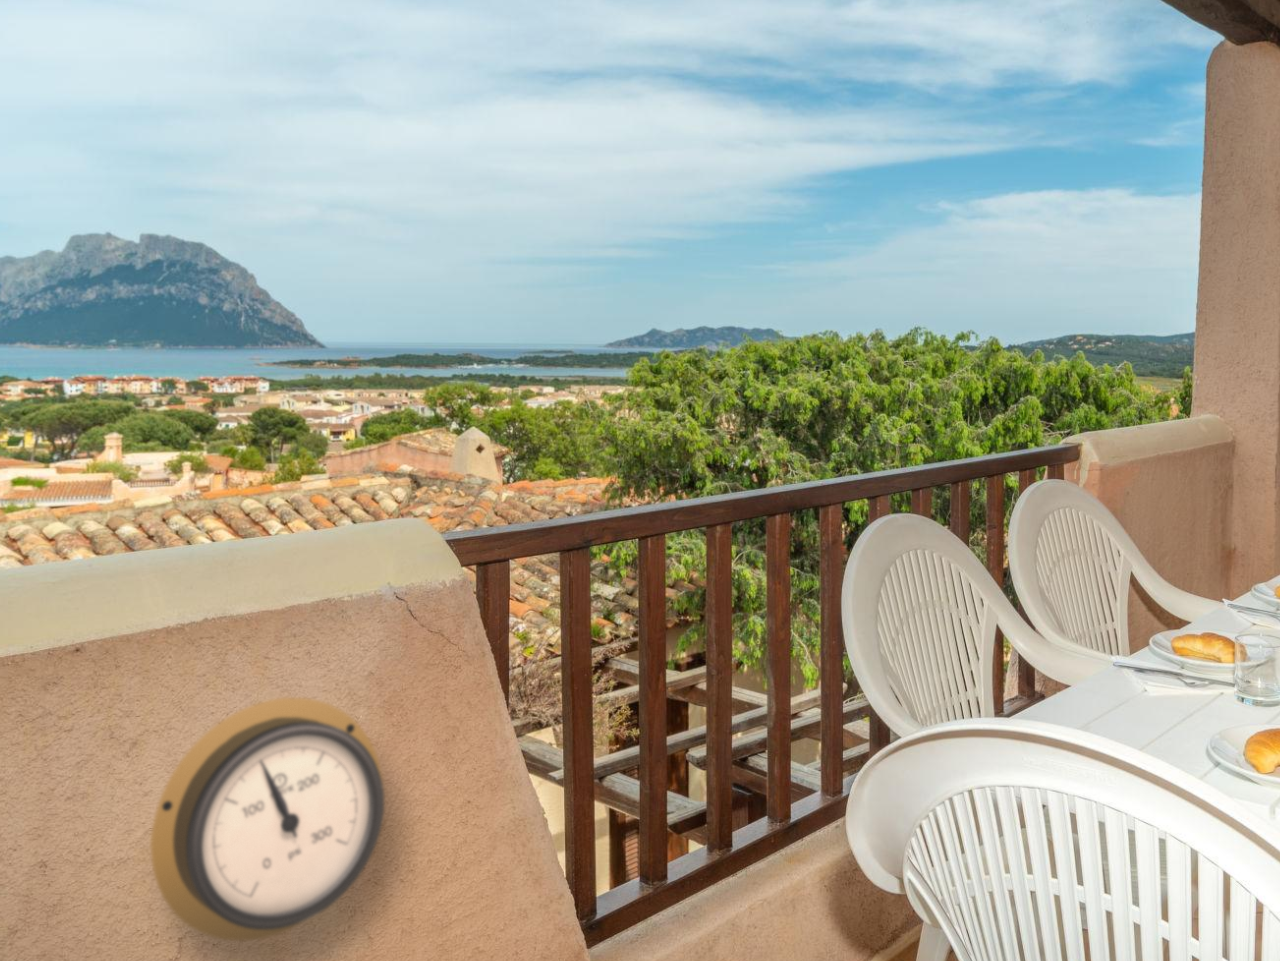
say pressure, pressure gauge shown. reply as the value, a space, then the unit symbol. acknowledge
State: 140 psi
